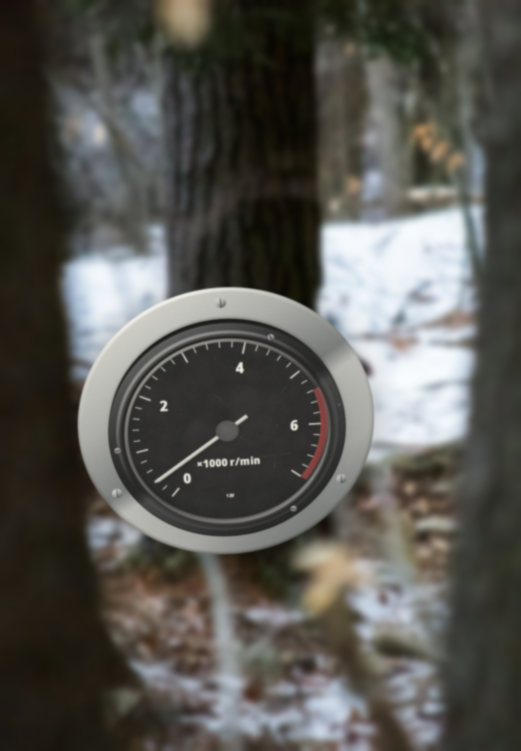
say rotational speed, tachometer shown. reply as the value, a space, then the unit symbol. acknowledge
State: 400 rpm
